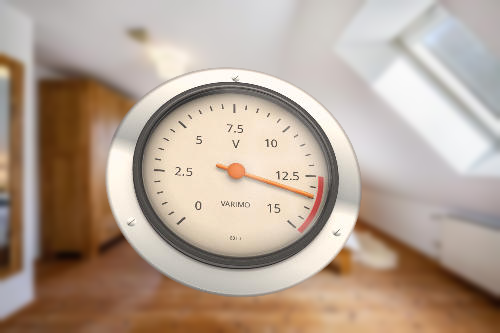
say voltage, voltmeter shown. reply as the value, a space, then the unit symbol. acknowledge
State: 13.5 V
